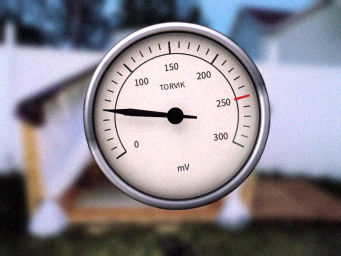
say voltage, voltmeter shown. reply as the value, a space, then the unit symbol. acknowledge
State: 50 mV
